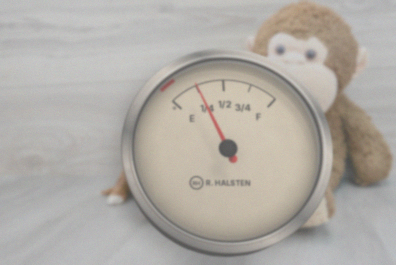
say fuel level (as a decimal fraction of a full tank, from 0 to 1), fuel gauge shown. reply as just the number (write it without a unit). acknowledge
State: 0.25
